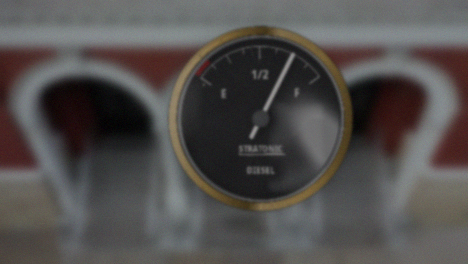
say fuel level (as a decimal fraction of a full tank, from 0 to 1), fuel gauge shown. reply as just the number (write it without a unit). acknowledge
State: 0.75
